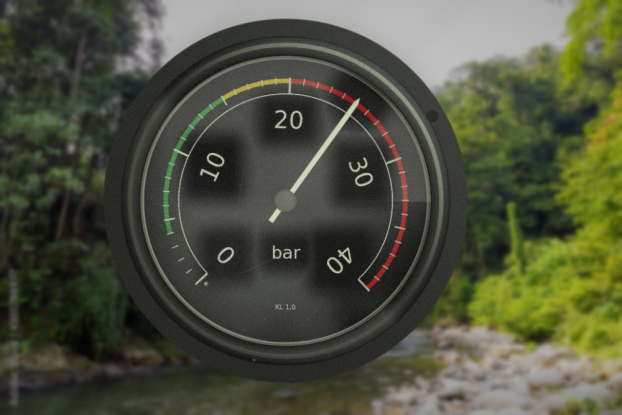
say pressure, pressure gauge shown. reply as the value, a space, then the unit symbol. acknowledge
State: 25 bar
